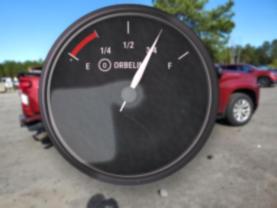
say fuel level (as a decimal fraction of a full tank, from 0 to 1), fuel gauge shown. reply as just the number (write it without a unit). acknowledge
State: 0.75
